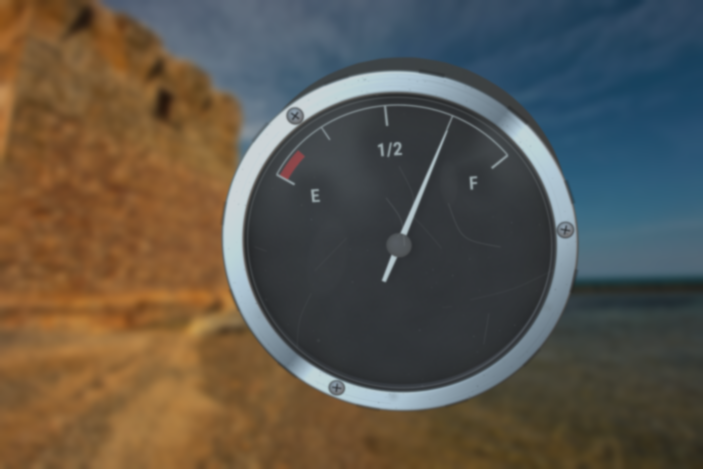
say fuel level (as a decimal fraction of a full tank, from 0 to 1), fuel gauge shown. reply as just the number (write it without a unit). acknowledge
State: 0.75
